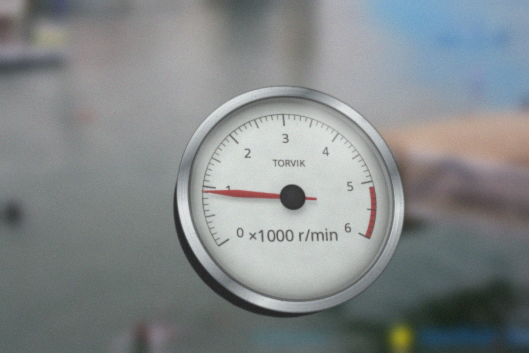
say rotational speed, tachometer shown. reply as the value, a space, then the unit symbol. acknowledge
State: 900 rpm
